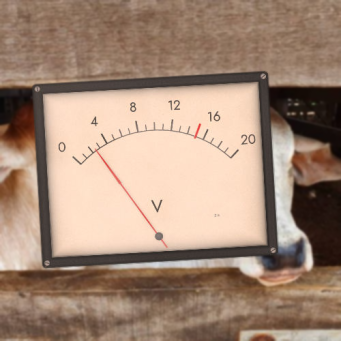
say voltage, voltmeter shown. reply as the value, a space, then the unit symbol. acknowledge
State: 2.5 V
